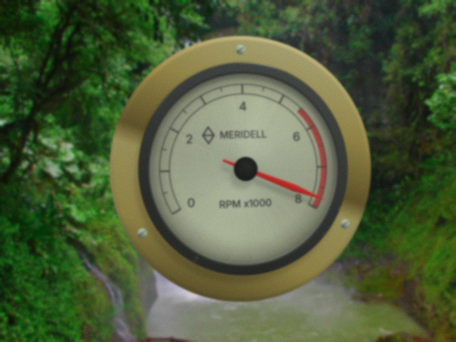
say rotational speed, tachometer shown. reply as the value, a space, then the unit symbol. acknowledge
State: 7750 rpm
